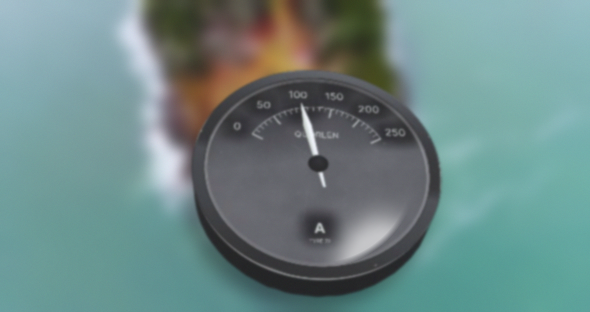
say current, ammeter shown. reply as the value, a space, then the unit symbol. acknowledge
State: 100 A
